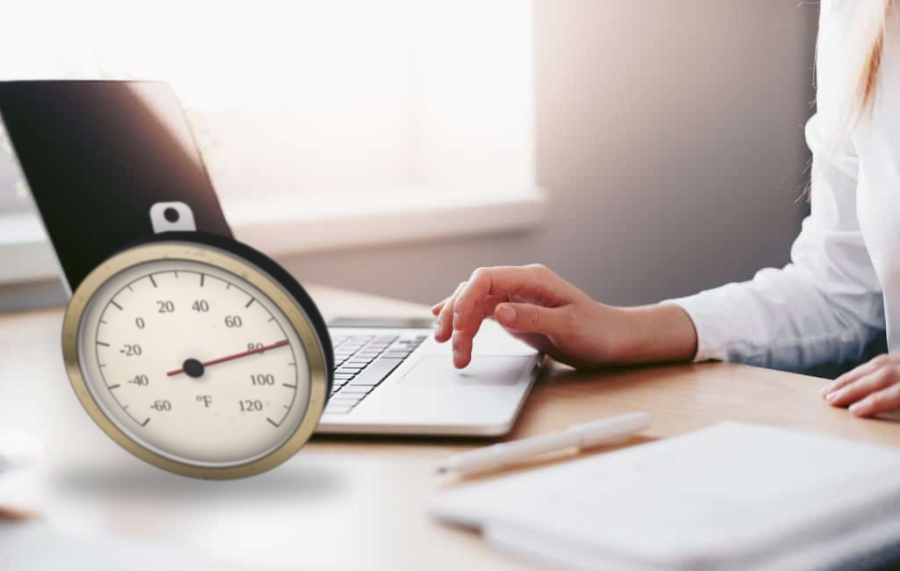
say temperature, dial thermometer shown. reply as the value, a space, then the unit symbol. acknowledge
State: 80 °F
